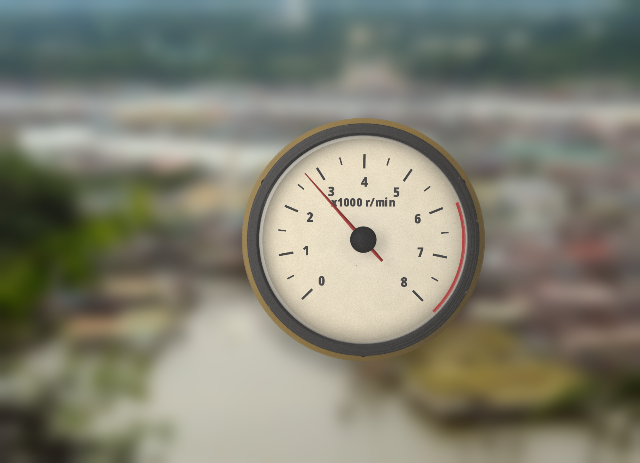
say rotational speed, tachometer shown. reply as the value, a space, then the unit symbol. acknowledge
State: 2750 rpm
